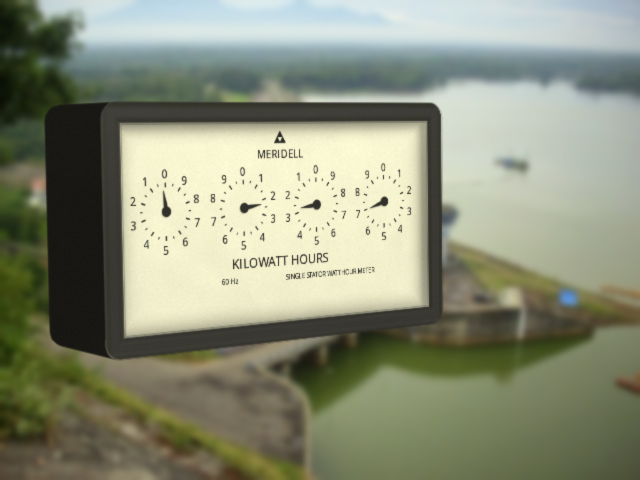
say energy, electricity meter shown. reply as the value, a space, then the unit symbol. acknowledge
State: 227 kWh
